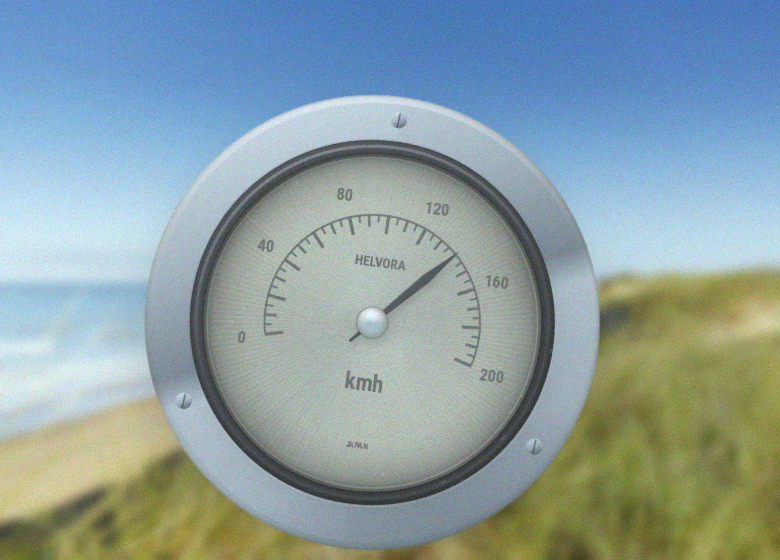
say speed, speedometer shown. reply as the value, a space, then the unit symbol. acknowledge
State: 140 km/h
